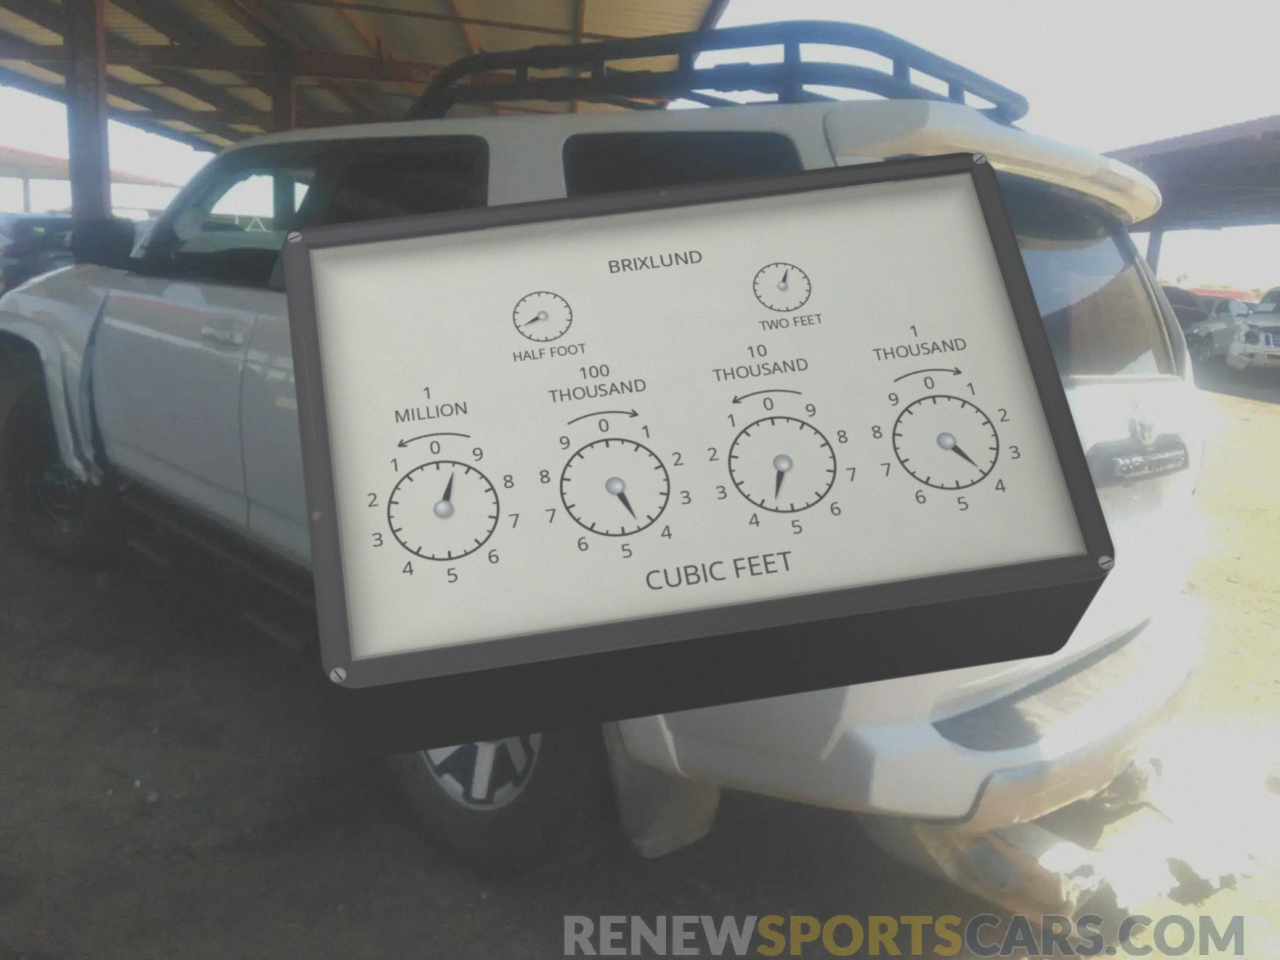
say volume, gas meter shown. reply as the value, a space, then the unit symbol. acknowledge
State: 944400 ft³
